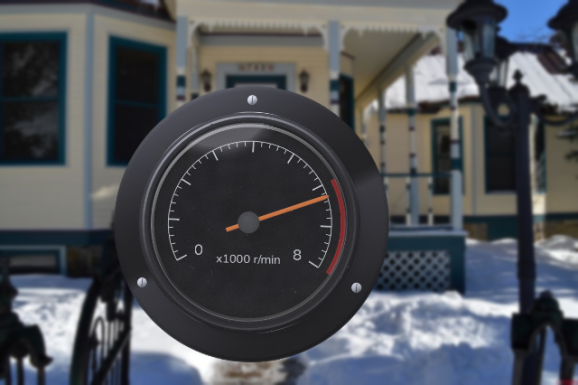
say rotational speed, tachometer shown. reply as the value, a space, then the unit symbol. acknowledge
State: 6300 rpm
